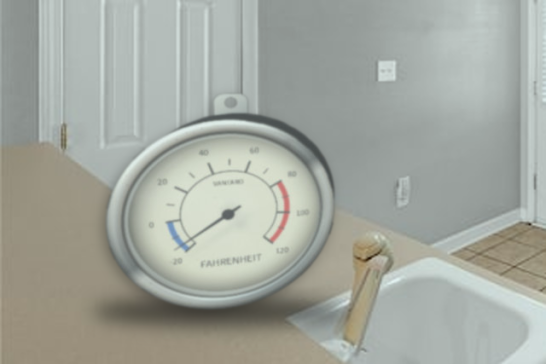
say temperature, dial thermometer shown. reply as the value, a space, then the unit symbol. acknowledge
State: -15 °F
